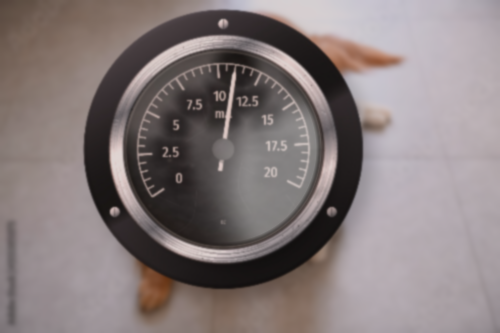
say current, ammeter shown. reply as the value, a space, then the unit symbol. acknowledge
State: 11 mA
